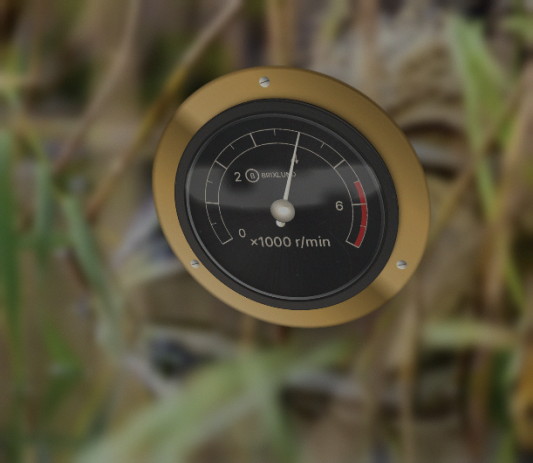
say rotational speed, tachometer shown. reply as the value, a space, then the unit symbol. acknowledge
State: 4000 rpm
